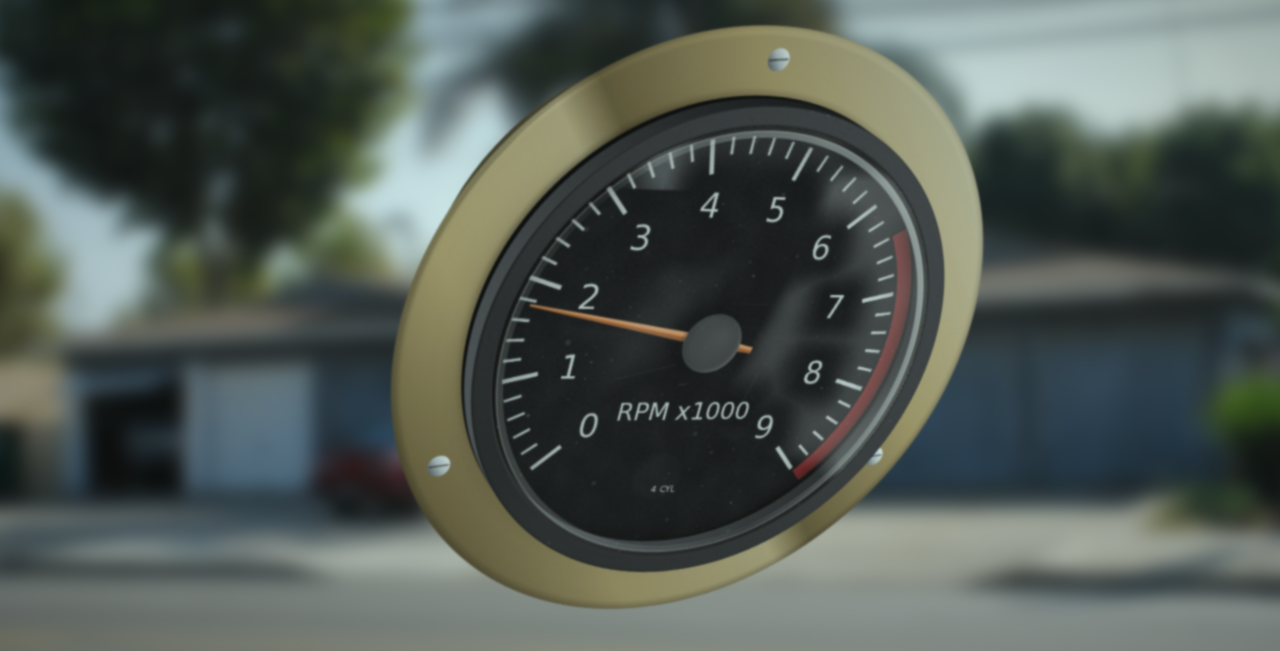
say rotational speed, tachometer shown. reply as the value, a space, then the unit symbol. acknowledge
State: 1800 rpm
